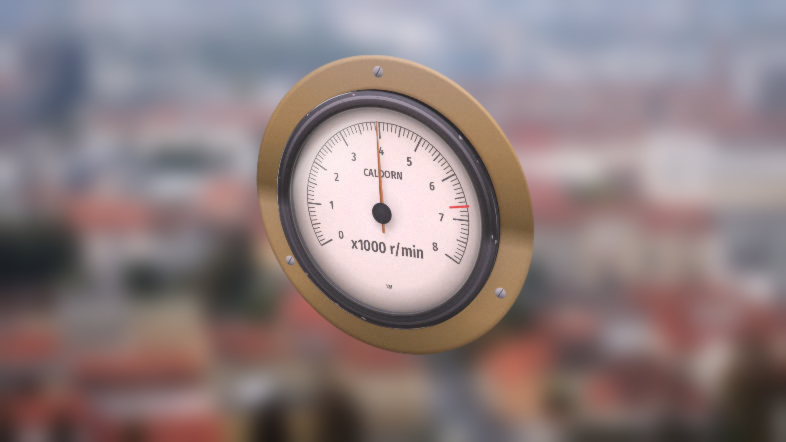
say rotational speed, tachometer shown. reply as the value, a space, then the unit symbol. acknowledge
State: 4000 rpm
